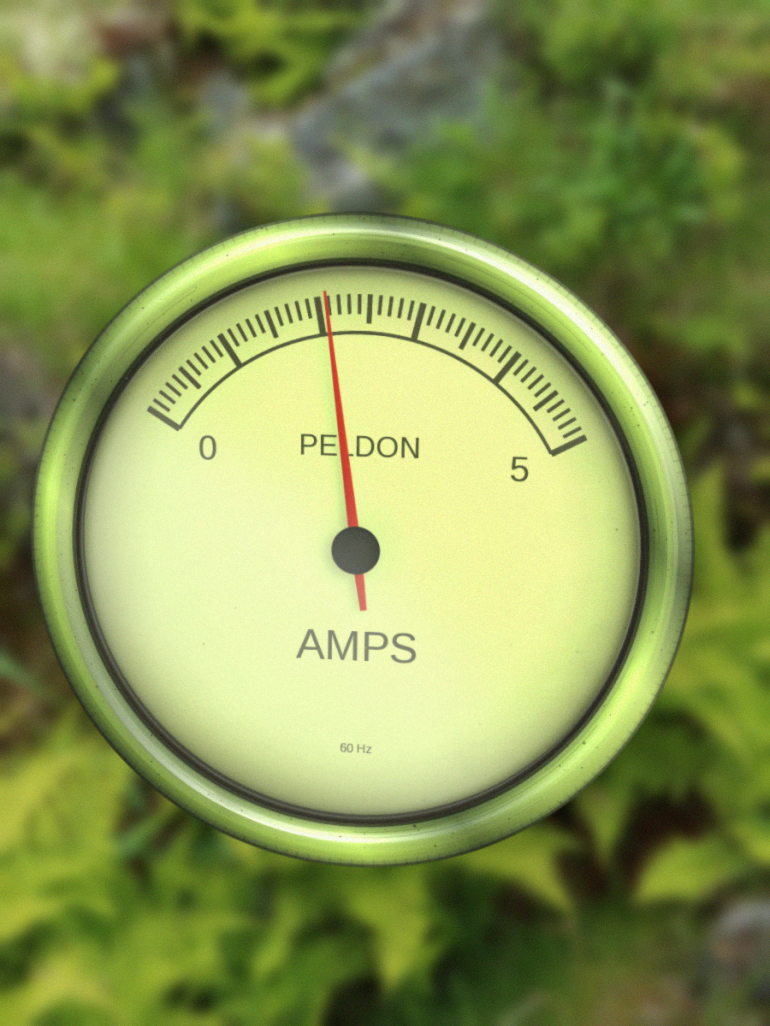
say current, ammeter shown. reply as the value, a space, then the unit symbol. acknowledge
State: 2.1 A
